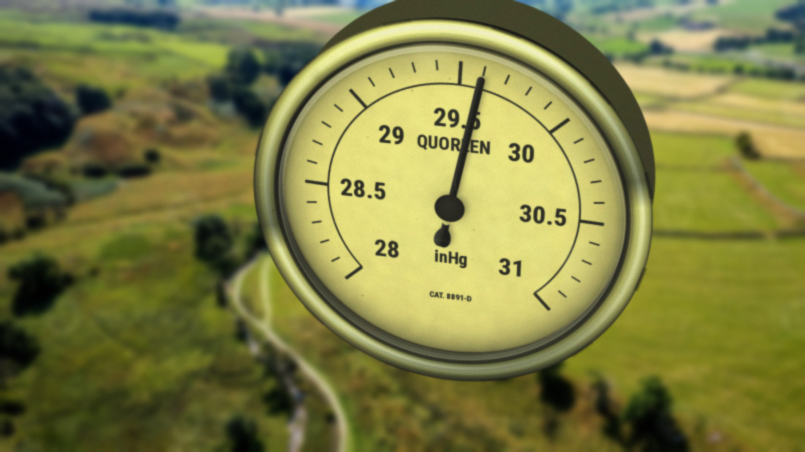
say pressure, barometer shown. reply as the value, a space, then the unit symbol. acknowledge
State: 29.6 inHg
